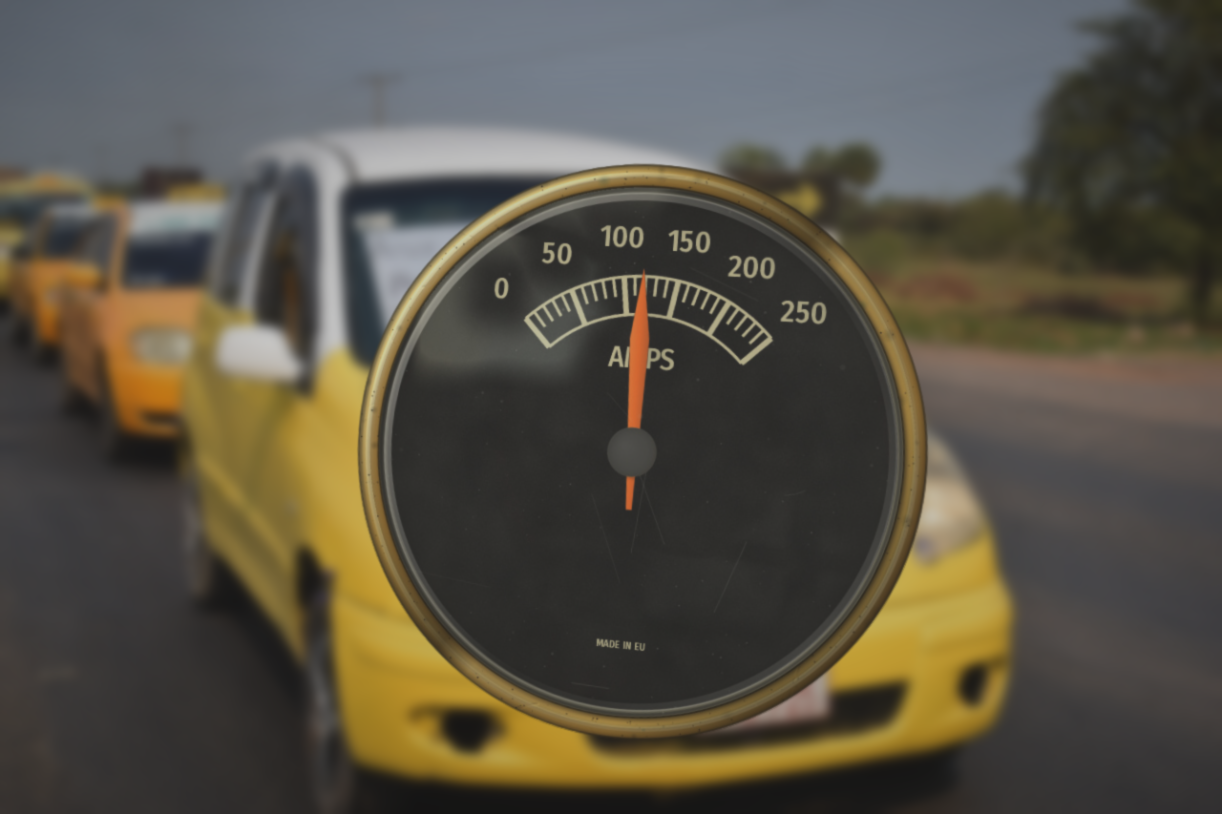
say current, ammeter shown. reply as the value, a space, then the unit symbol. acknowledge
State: 120 A
